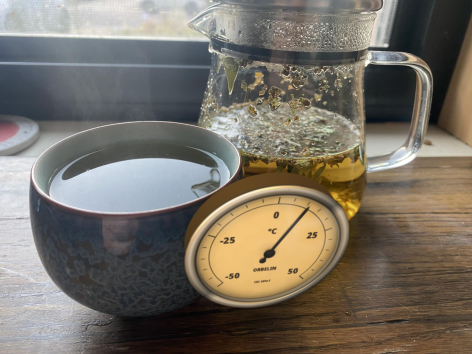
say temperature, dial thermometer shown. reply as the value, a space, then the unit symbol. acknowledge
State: 10 °C
